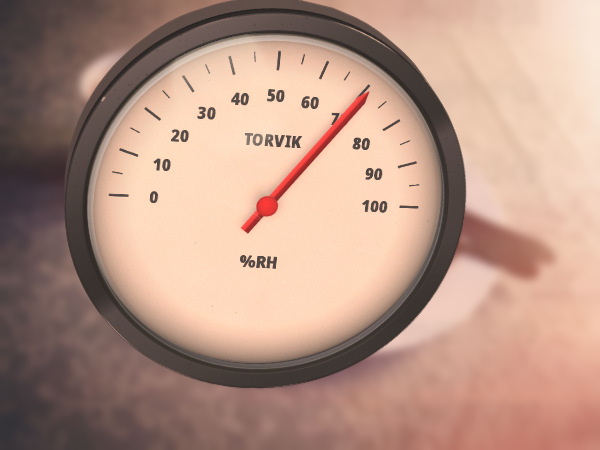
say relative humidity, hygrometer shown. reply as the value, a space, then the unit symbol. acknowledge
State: 70 %
